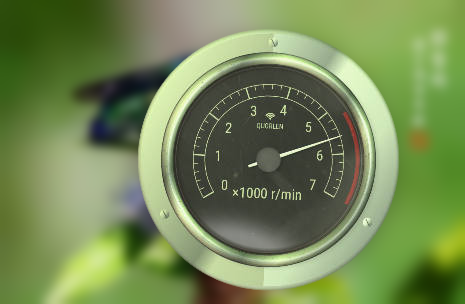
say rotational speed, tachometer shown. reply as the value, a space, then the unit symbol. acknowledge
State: 5600 rpm
